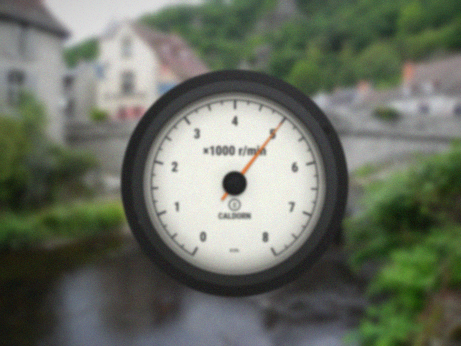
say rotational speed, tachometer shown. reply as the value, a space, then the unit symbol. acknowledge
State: 5000 rpm
